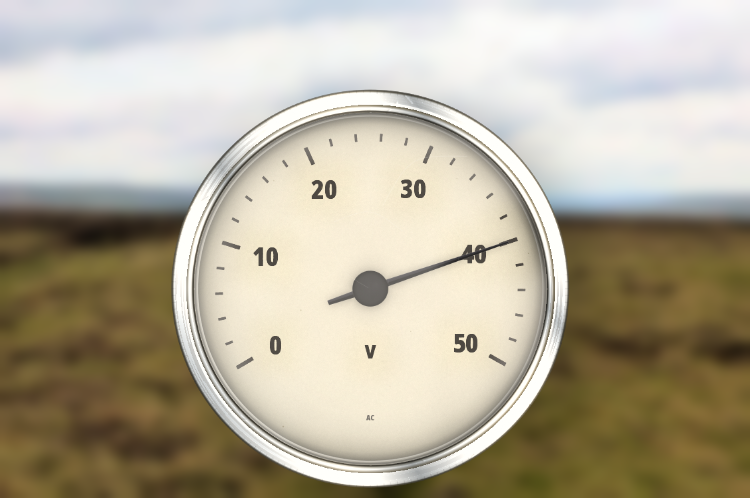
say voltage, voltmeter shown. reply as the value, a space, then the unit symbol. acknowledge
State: 40 V
